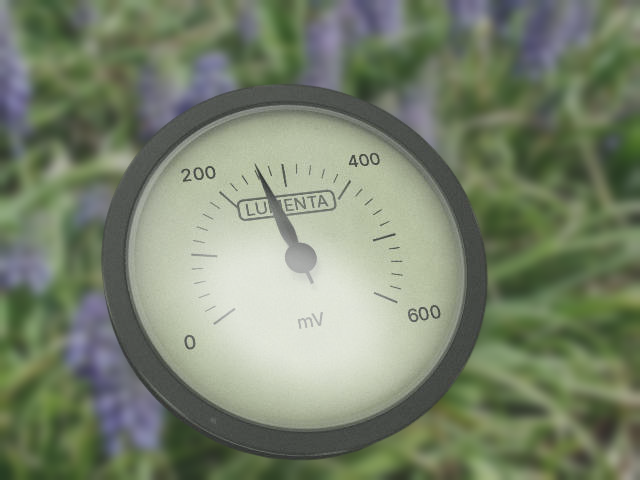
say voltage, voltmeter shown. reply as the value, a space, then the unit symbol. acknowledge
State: 260 mV
